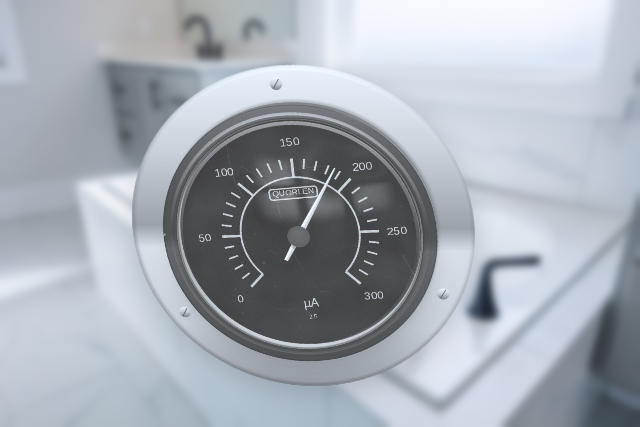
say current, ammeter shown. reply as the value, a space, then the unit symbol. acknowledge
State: 185 µA
